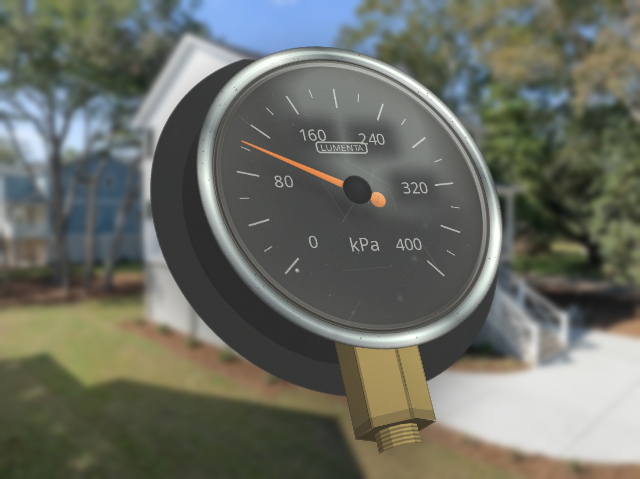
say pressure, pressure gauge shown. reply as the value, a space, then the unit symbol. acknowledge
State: 100 kPa
